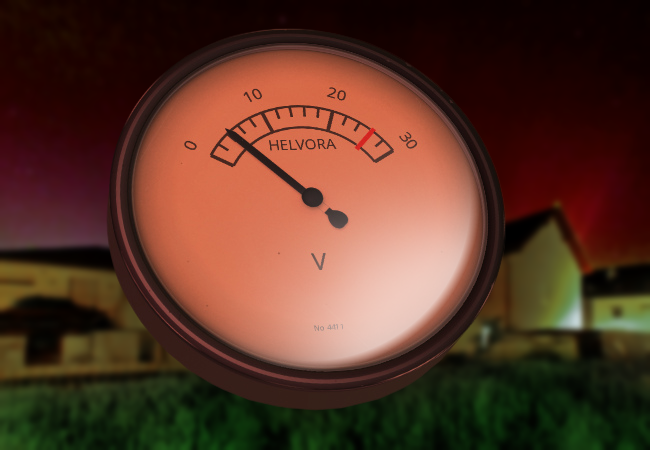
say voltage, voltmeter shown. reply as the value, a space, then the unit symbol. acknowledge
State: 4 V
